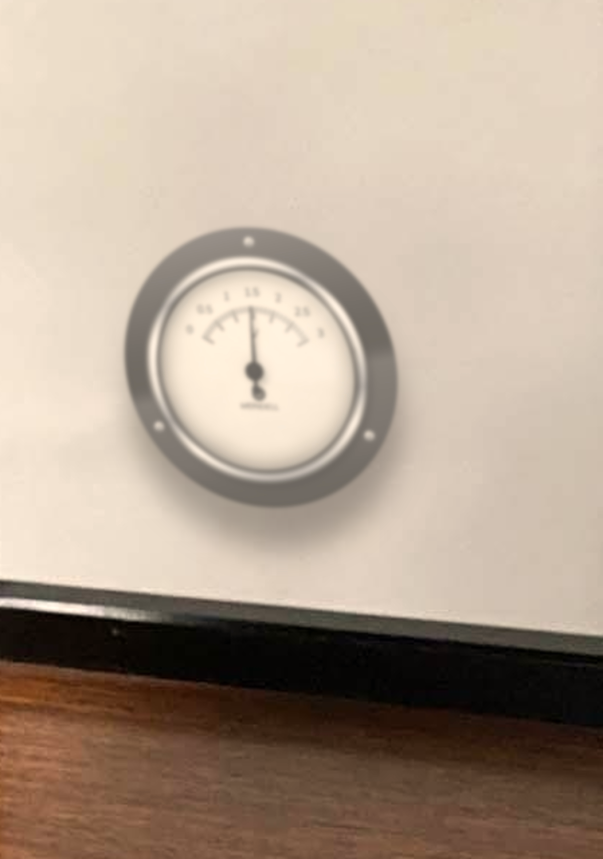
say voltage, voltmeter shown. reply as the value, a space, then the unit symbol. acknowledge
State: 1.5 V
